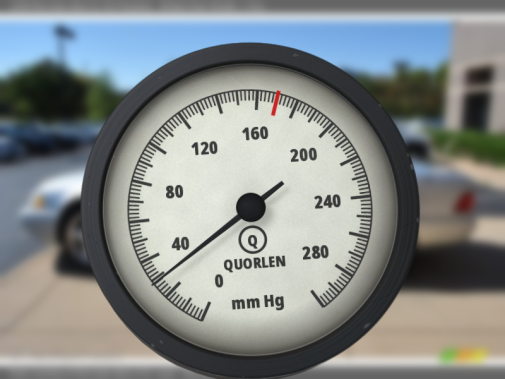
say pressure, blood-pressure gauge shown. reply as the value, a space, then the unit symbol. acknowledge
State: 28 mmHg
